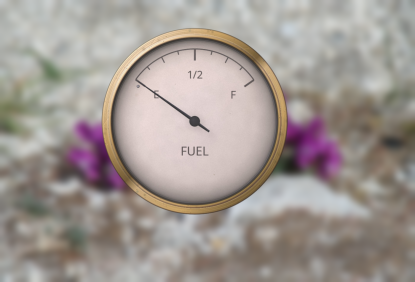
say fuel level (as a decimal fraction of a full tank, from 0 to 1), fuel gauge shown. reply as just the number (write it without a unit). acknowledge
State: 0
